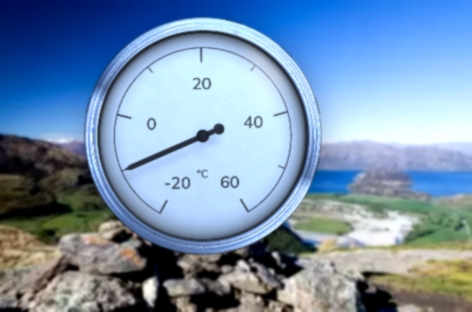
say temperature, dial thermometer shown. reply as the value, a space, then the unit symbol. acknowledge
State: -10 °C
